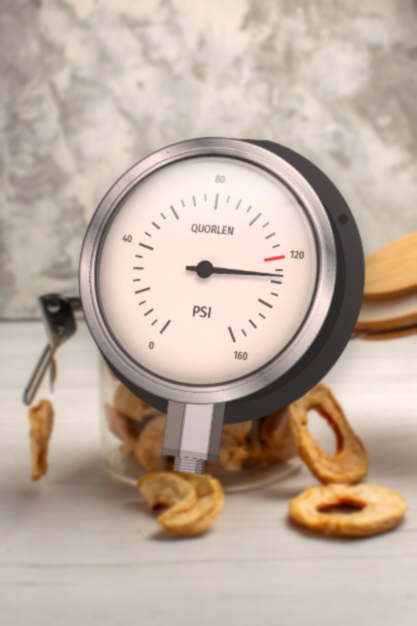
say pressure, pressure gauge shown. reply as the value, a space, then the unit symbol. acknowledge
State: 127.5 psi
